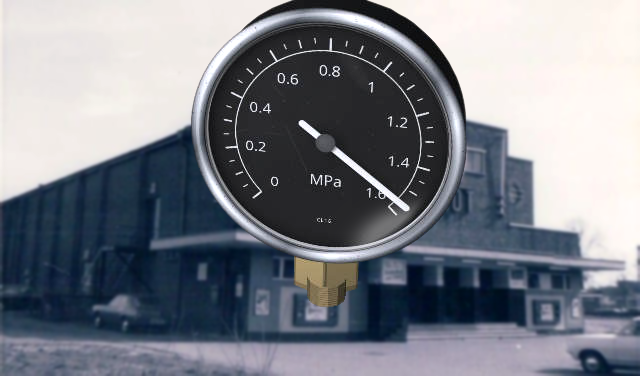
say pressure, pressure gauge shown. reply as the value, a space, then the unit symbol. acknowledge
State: 1.55 MPa
